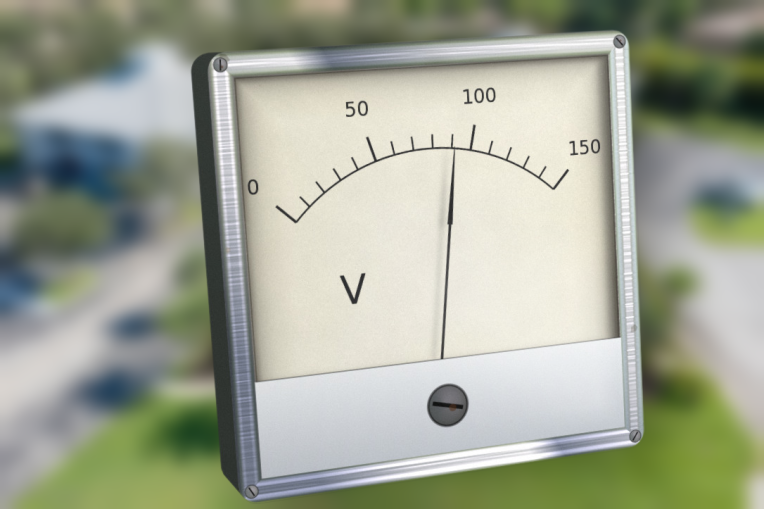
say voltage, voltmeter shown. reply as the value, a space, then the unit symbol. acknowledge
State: 90 V
